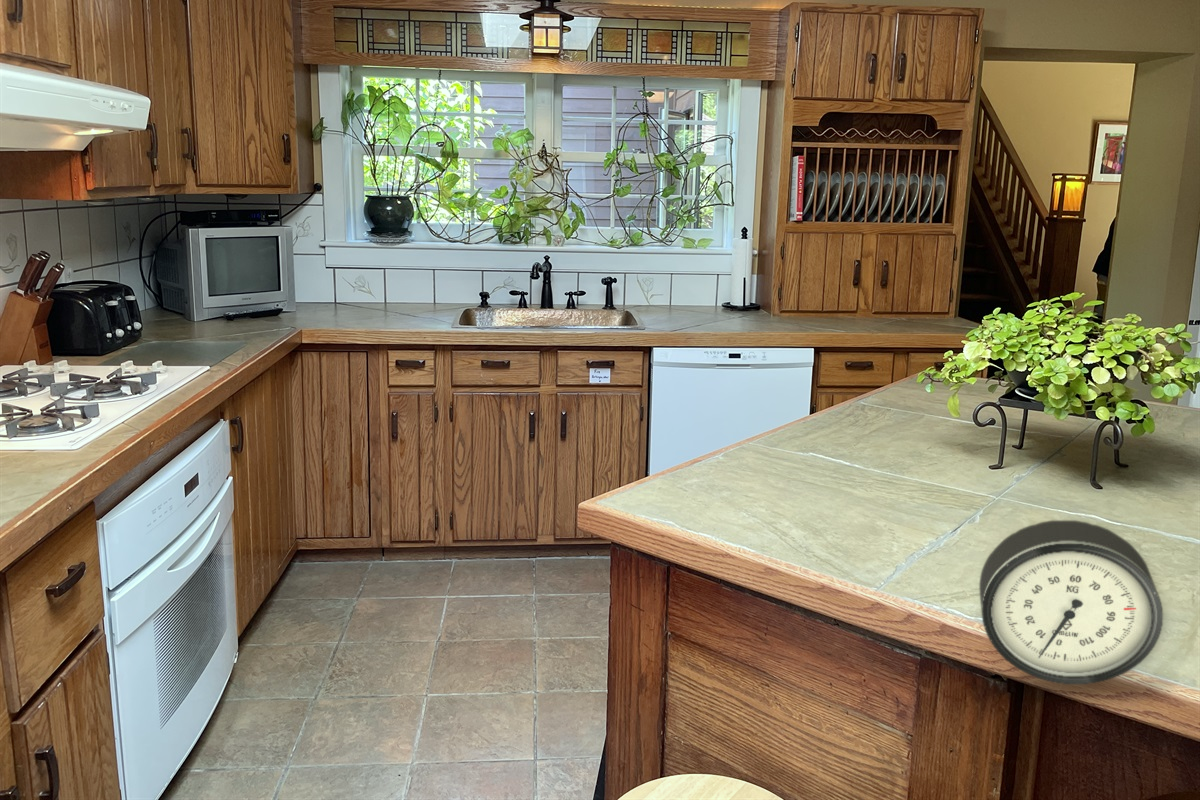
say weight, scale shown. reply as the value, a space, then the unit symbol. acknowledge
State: 5 kg
